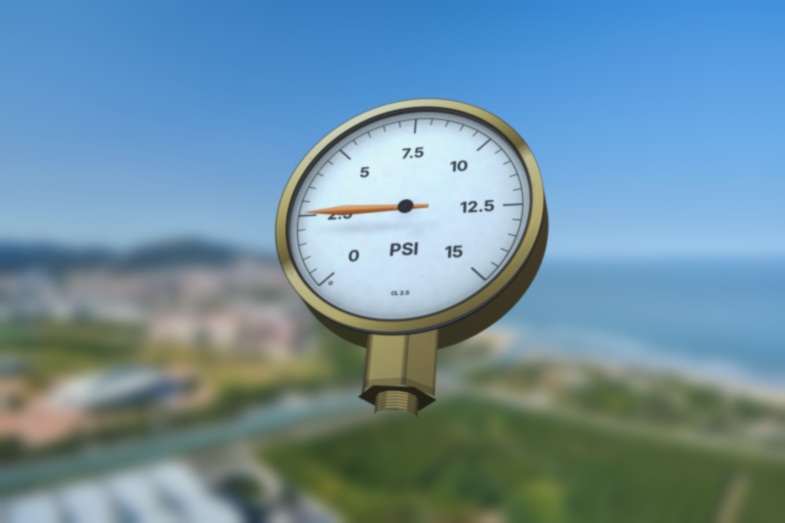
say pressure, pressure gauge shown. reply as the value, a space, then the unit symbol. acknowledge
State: 2.5 psi
